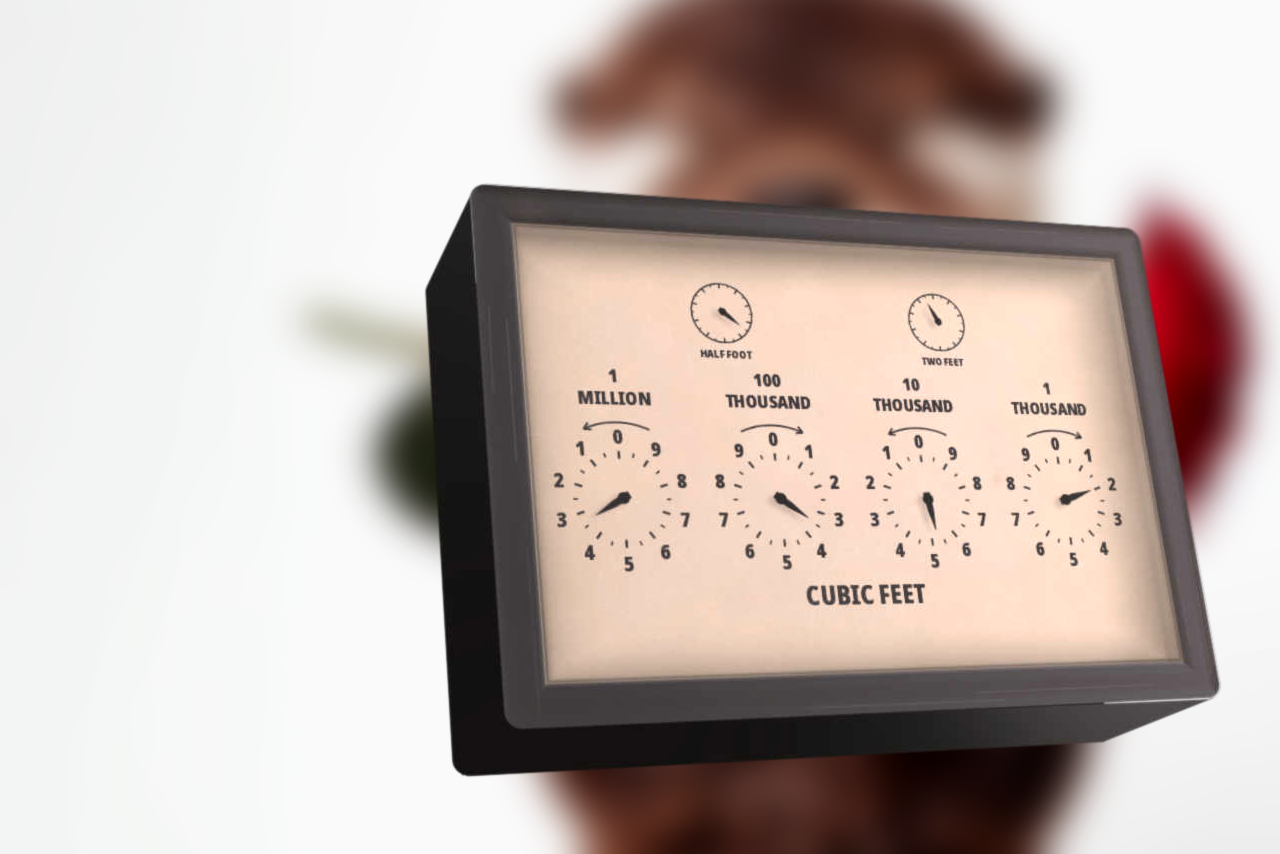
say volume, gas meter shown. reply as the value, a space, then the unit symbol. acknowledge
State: 335200 ft³
